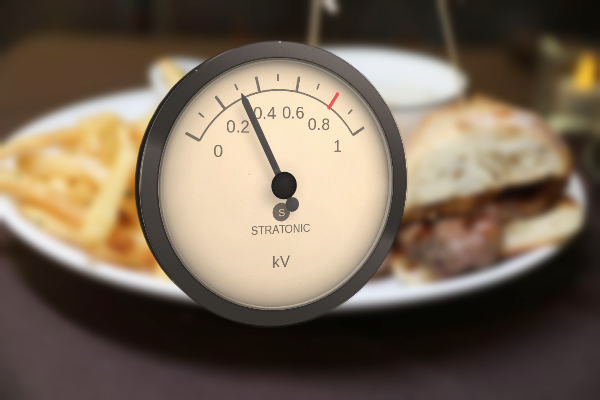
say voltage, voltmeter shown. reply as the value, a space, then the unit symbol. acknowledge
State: 0.3 kV
